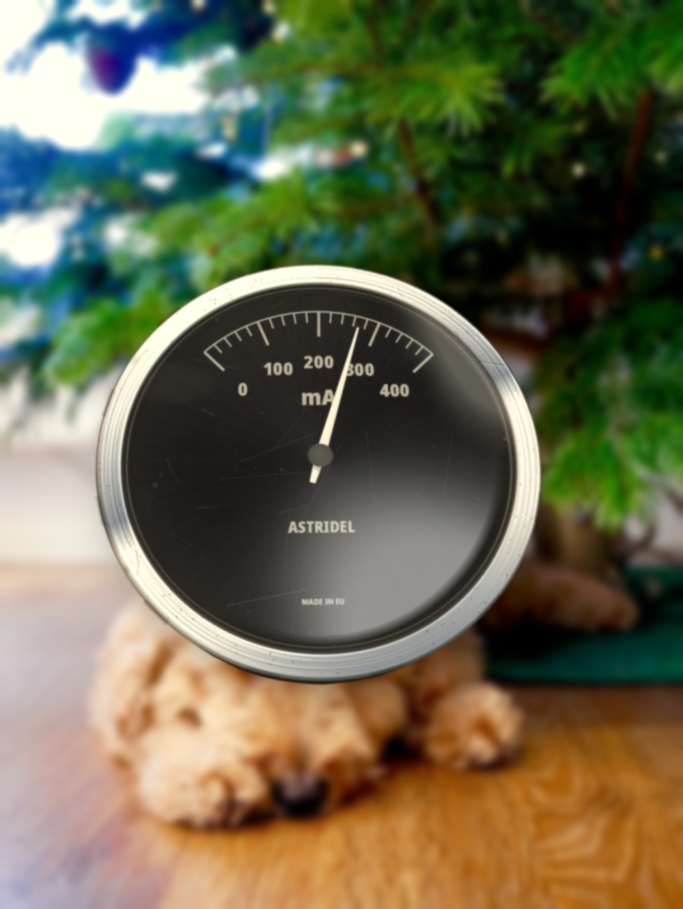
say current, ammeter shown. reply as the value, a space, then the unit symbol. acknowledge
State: 270 mA
